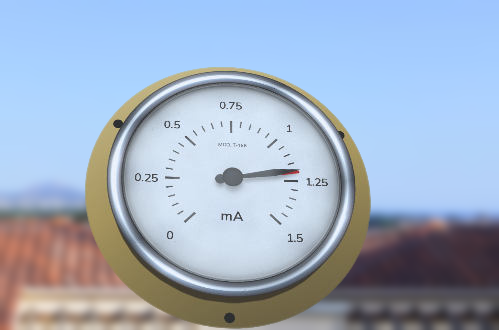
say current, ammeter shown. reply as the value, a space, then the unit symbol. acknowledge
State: 1.2 mA
